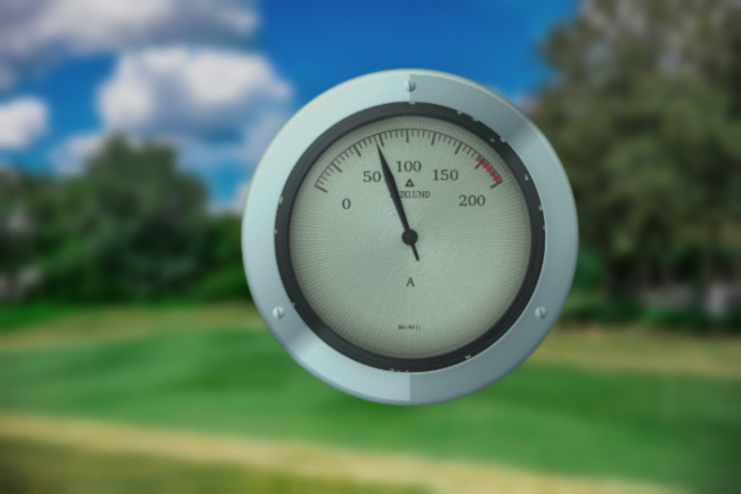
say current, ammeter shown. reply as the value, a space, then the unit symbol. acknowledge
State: 70 A
